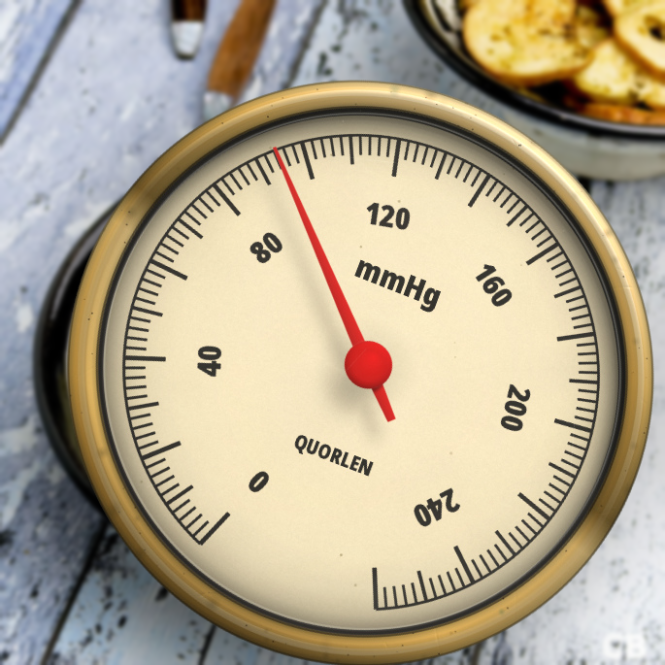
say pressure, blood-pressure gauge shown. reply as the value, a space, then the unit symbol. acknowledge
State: 94 mmHg
